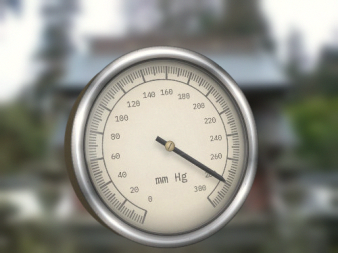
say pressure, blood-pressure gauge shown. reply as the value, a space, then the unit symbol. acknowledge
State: 280 mmHg
